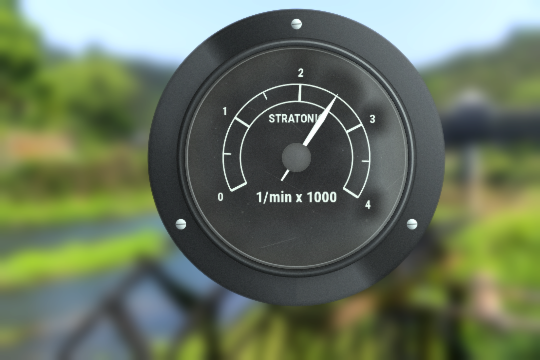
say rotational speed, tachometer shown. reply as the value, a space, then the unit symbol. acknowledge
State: 2500 rpm
